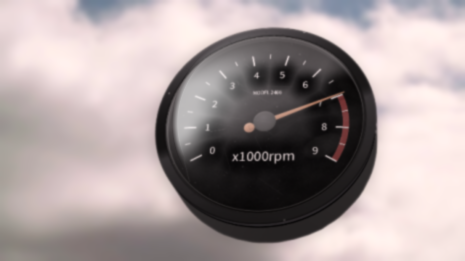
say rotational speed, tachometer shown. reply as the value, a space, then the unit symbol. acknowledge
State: 7000 rpm
